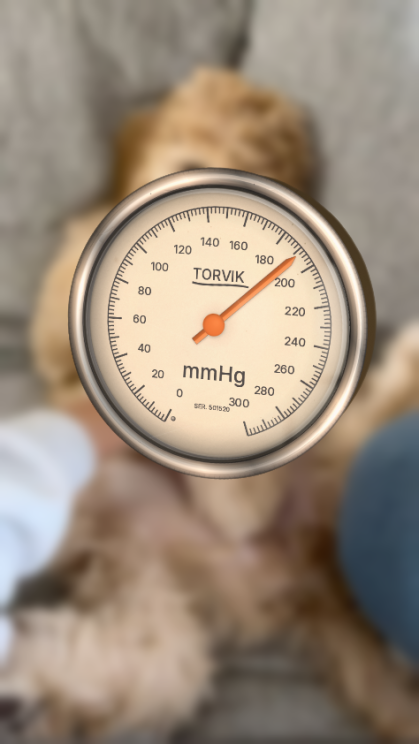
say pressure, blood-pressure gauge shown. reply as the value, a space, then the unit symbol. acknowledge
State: 192 mmHg
